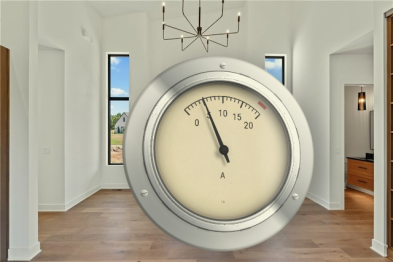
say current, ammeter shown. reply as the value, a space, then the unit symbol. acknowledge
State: 5 A
